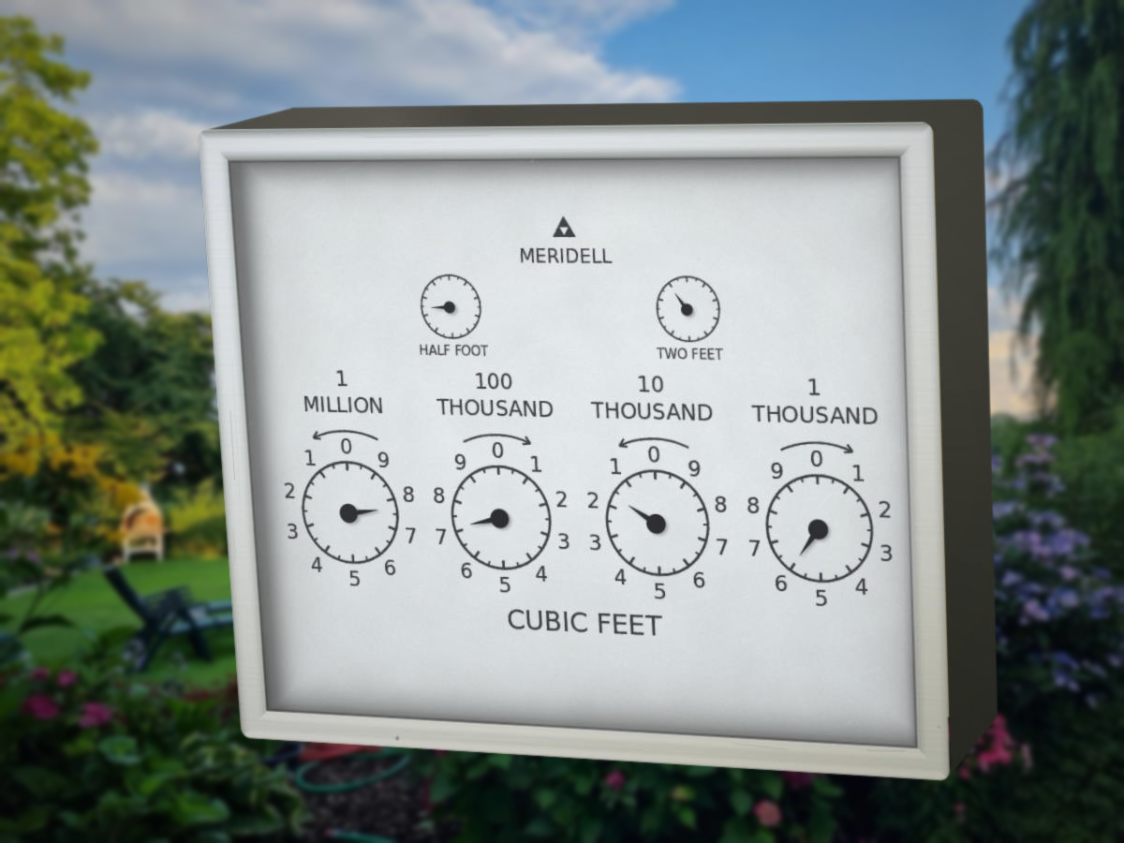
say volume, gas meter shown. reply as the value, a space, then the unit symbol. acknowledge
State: 771600 ft³
